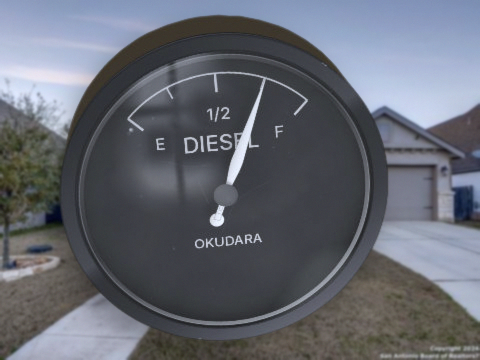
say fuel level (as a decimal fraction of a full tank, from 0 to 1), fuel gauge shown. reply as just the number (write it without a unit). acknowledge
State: 0.75
